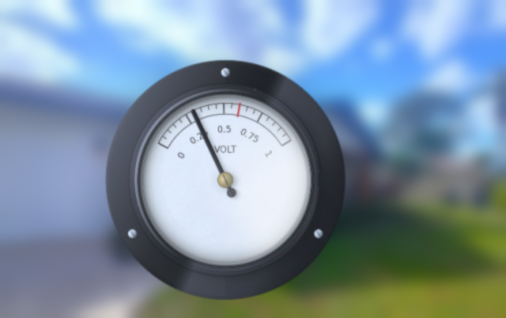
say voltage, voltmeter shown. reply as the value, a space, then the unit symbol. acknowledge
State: 0.3 V
